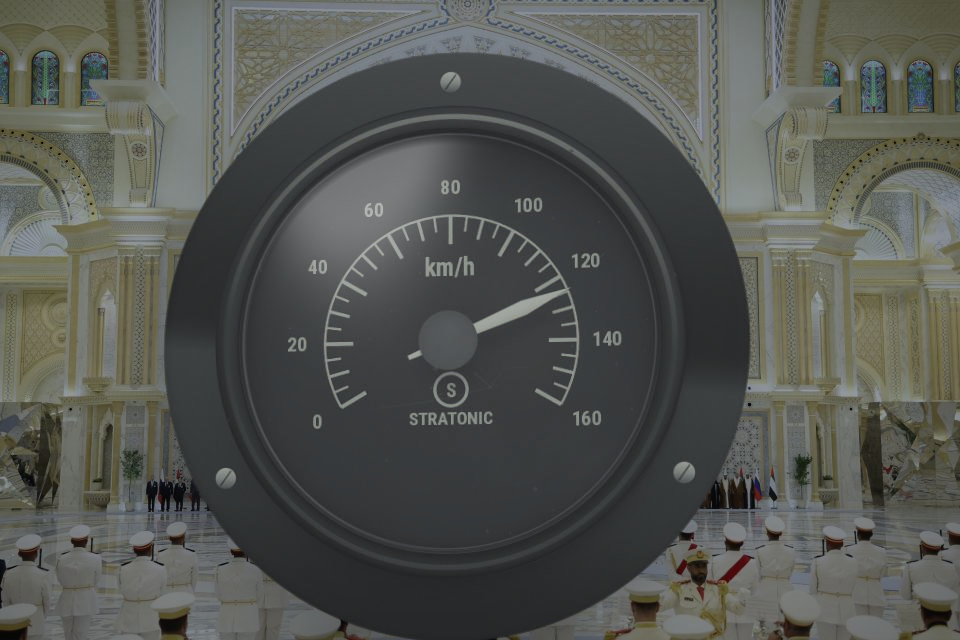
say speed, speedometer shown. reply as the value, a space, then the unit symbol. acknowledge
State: 125 km/h
